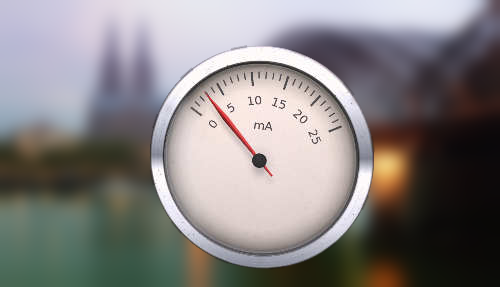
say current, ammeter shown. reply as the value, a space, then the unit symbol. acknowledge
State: 3 mA
